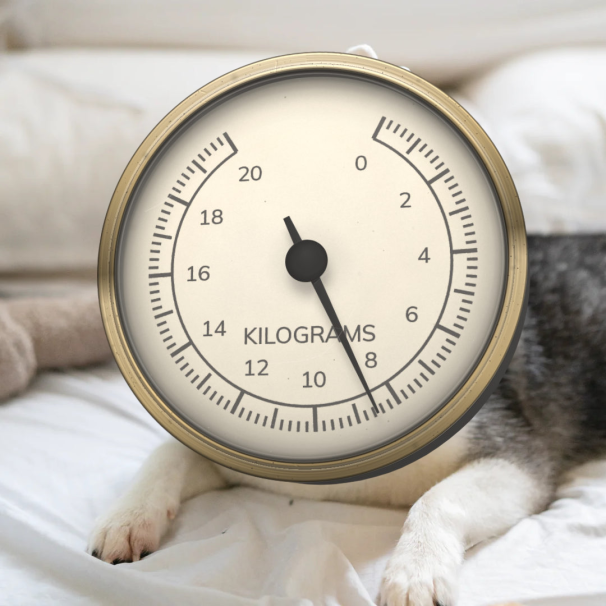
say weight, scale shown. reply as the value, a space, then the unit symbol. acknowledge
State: 8.5 kg
